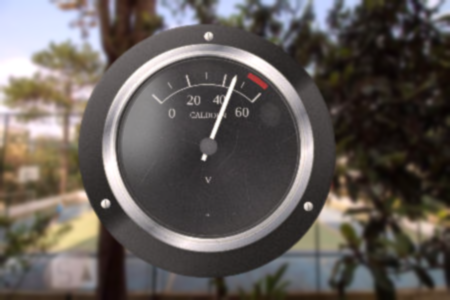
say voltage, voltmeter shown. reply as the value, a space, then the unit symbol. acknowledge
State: 45 V
